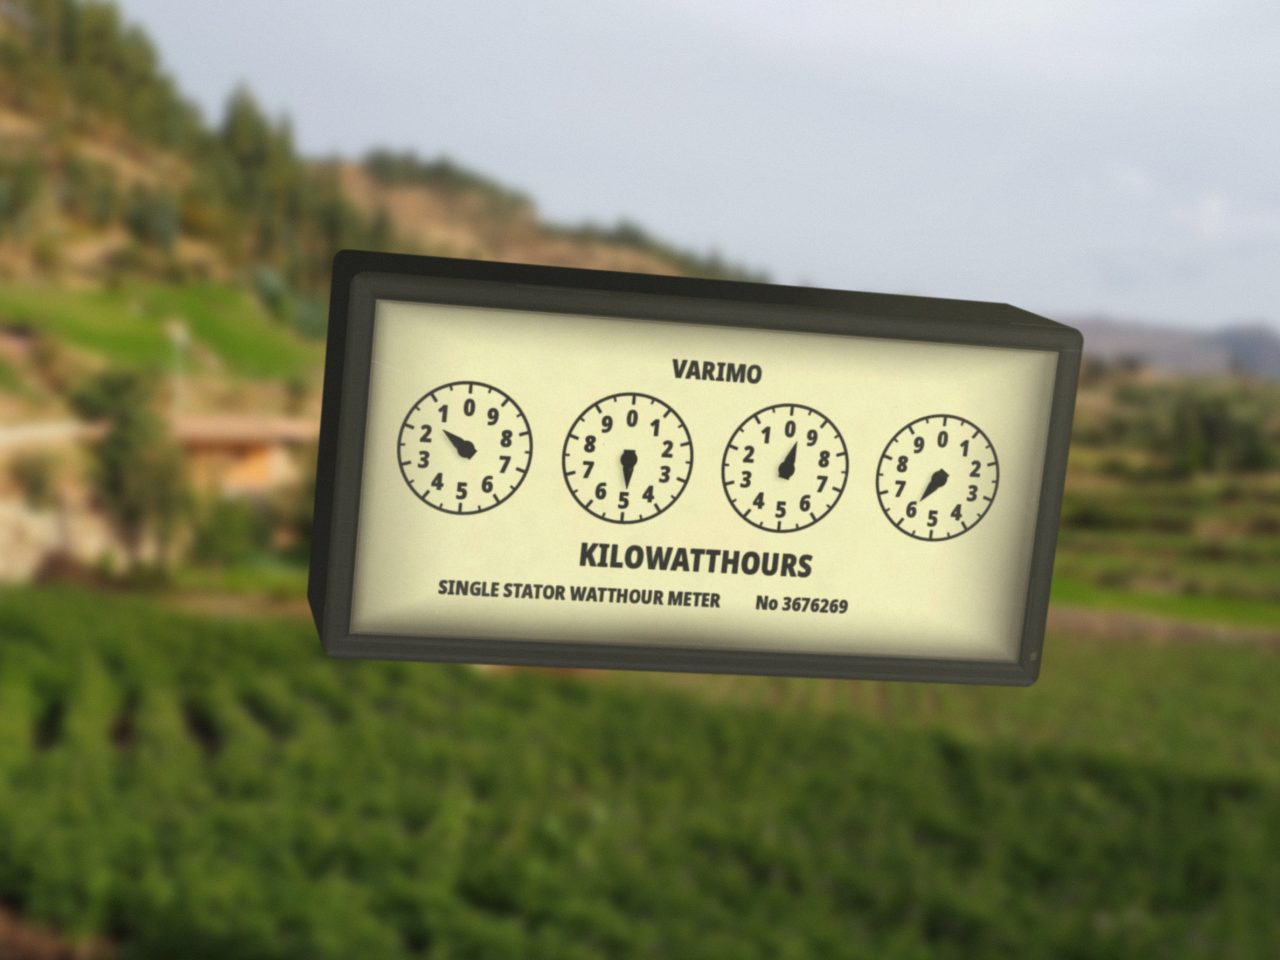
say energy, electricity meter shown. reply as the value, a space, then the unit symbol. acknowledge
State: 1496 kWh
